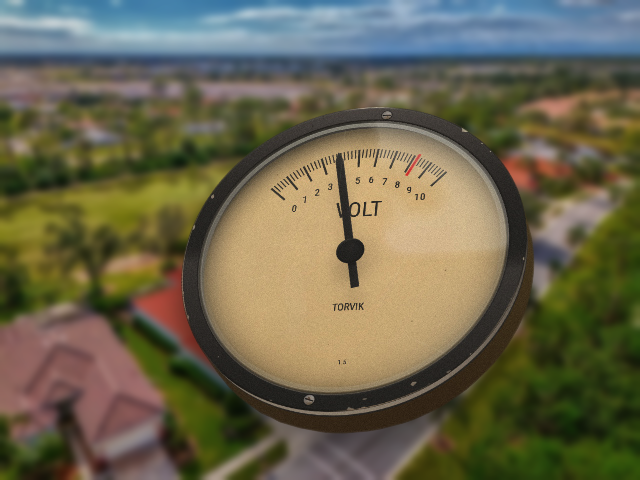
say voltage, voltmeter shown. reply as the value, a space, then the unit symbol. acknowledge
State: 4 V
